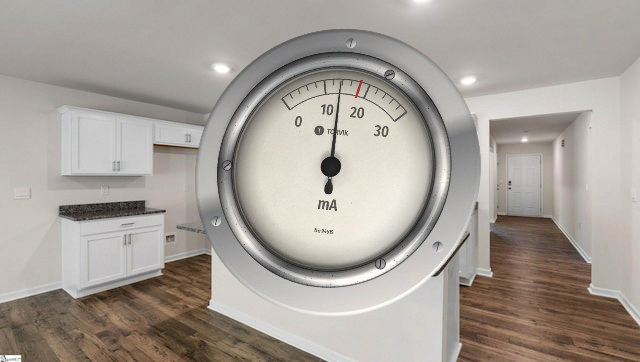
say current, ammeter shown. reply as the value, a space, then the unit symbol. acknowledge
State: 14 mA
